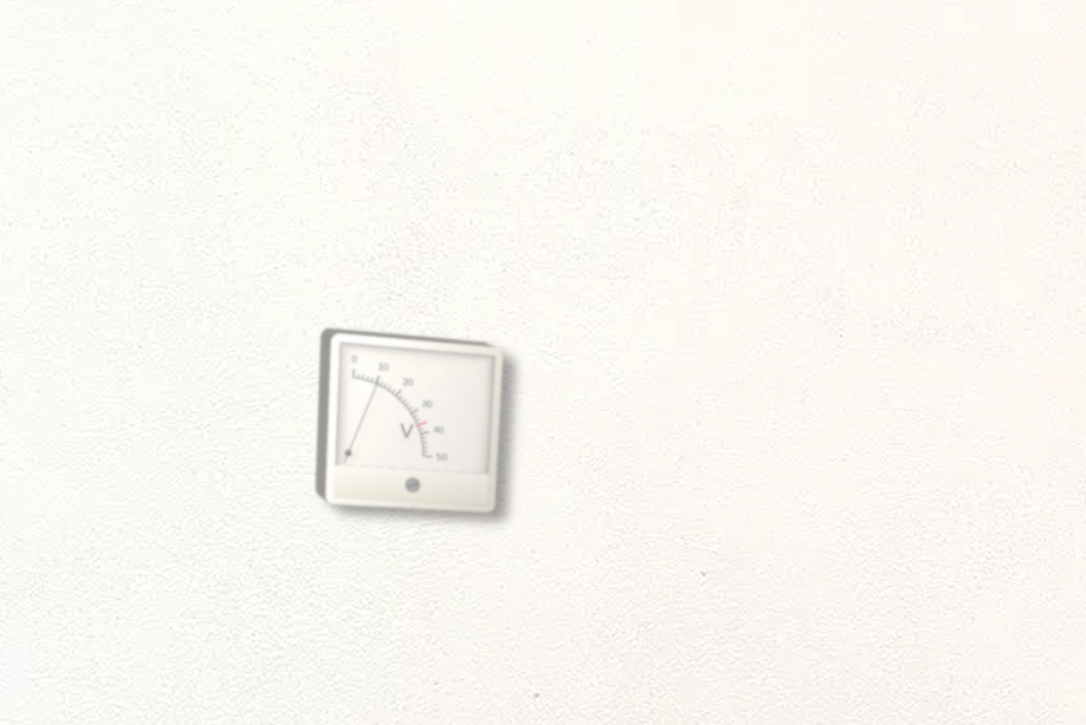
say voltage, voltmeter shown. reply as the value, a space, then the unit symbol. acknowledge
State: 10 V
